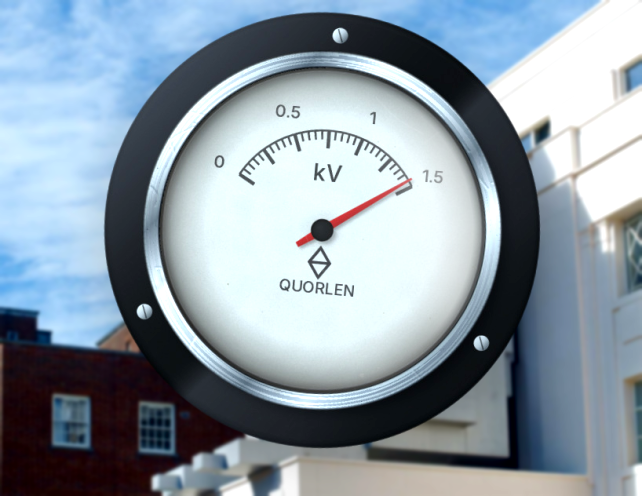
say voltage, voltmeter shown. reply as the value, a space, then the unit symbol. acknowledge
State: 1.45 kV
